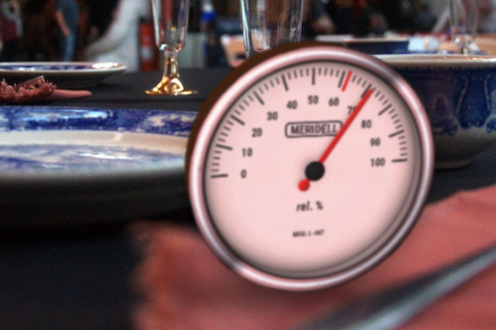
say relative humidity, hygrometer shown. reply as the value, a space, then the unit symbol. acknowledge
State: 70 %
